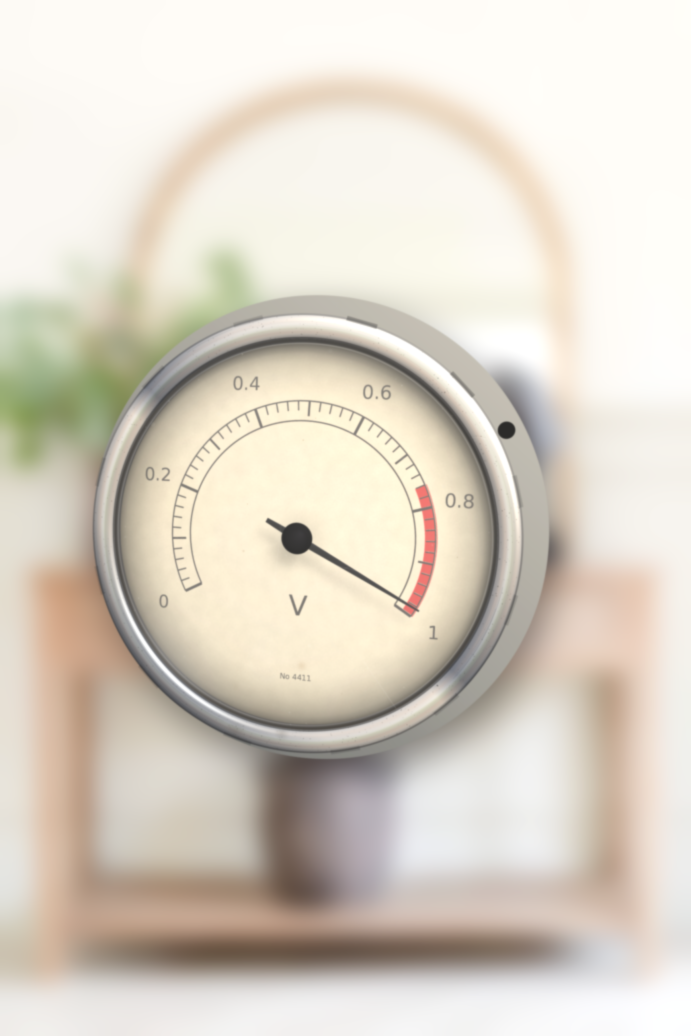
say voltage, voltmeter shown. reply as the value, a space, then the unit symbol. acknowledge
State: 0.98 V
